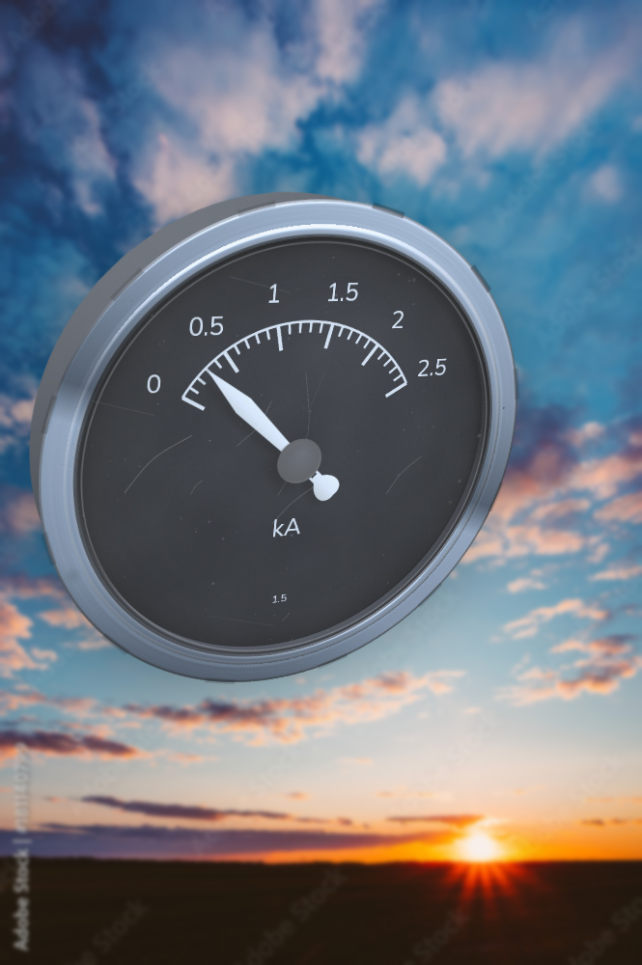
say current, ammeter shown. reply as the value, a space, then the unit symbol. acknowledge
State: 0.3 kA
